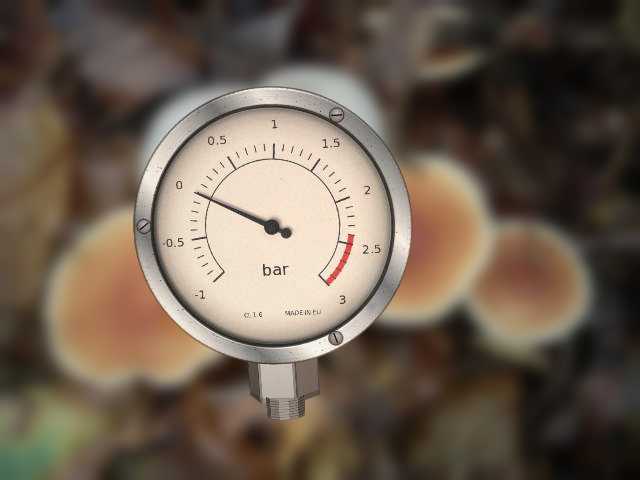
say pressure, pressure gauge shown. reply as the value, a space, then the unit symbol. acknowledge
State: 0 bar
